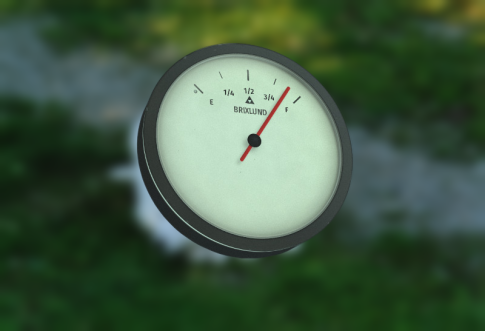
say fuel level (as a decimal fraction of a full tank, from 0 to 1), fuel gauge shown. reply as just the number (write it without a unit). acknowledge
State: 0.875
